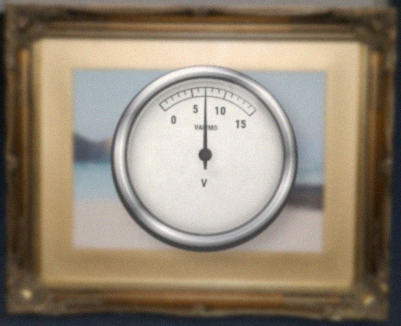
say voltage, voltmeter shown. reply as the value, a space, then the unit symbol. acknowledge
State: 7 V
